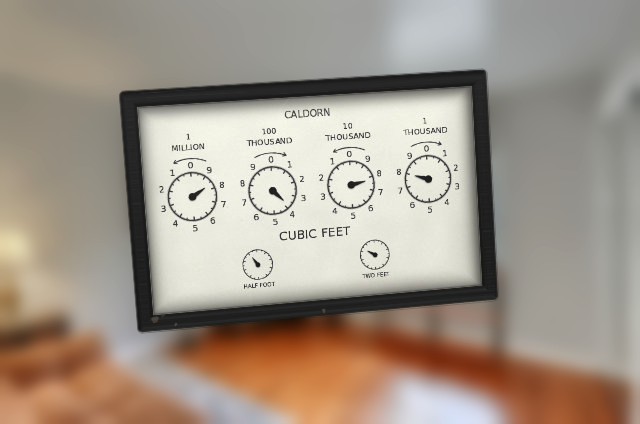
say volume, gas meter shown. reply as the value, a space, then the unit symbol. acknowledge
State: 837800 ft³
